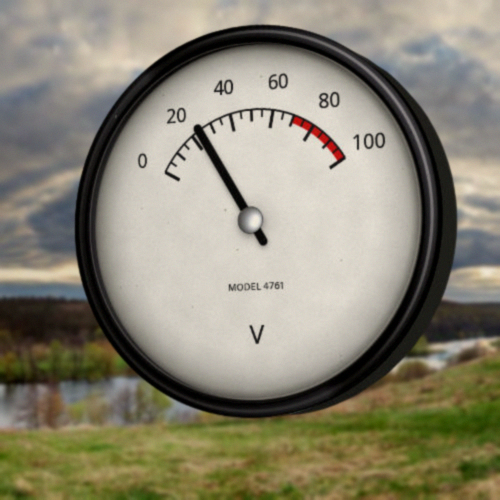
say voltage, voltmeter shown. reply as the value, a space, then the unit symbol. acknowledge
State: 25 V
